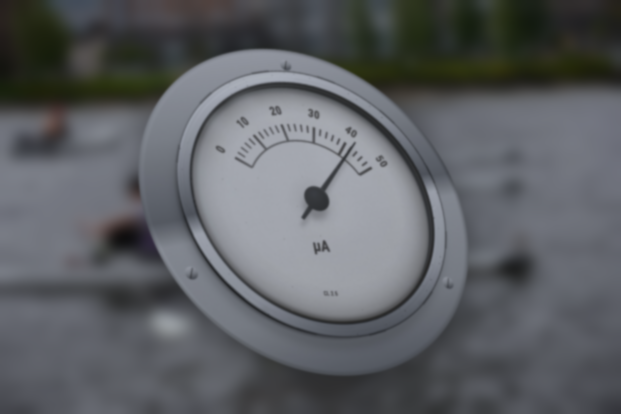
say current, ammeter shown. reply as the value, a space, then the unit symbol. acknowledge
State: 42 µA
